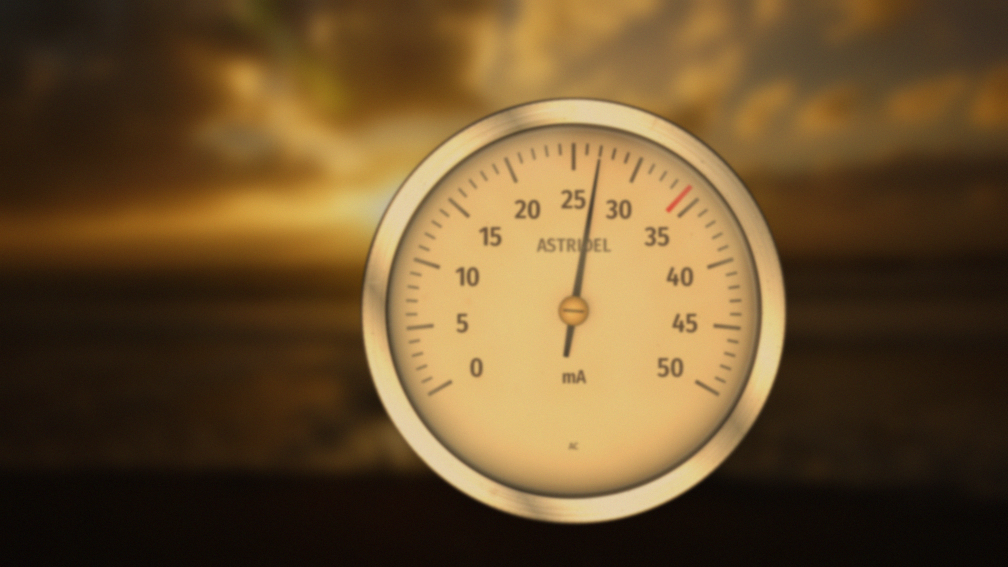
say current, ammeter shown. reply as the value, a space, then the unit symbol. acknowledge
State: 27 mA
